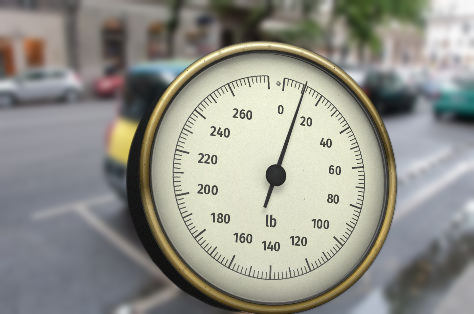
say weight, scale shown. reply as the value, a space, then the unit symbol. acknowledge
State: 10 lb
